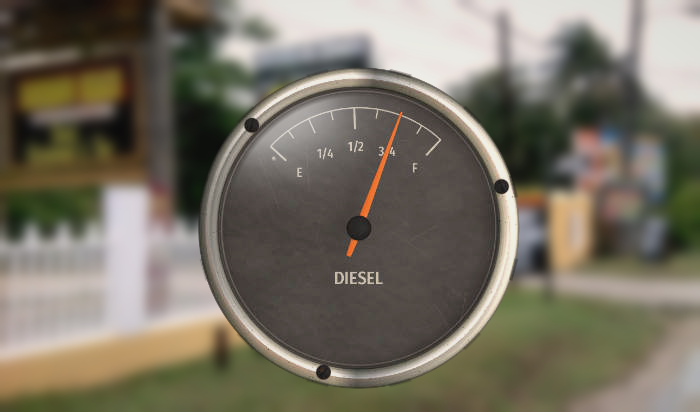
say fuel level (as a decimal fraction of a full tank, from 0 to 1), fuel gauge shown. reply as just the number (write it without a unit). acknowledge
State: 0.75
